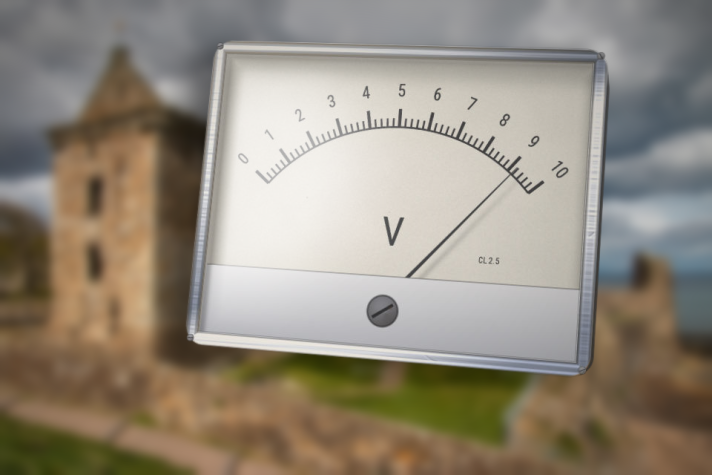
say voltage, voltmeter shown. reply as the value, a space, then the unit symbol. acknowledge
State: 9.2 V
